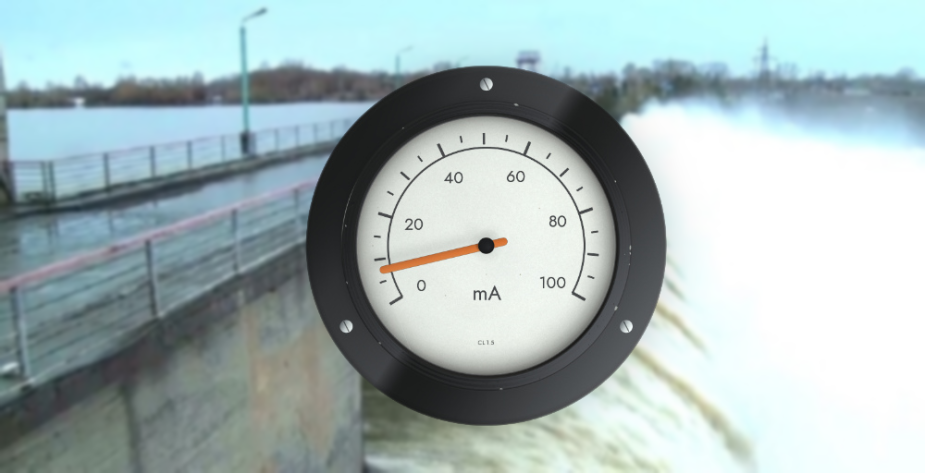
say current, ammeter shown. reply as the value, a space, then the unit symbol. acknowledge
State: 7.5 mA
